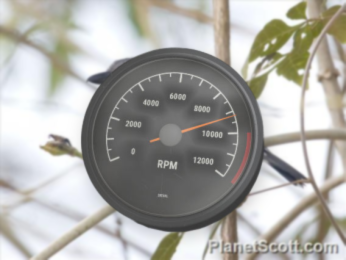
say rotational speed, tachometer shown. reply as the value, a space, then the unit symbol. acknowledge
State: 9250 rpm
